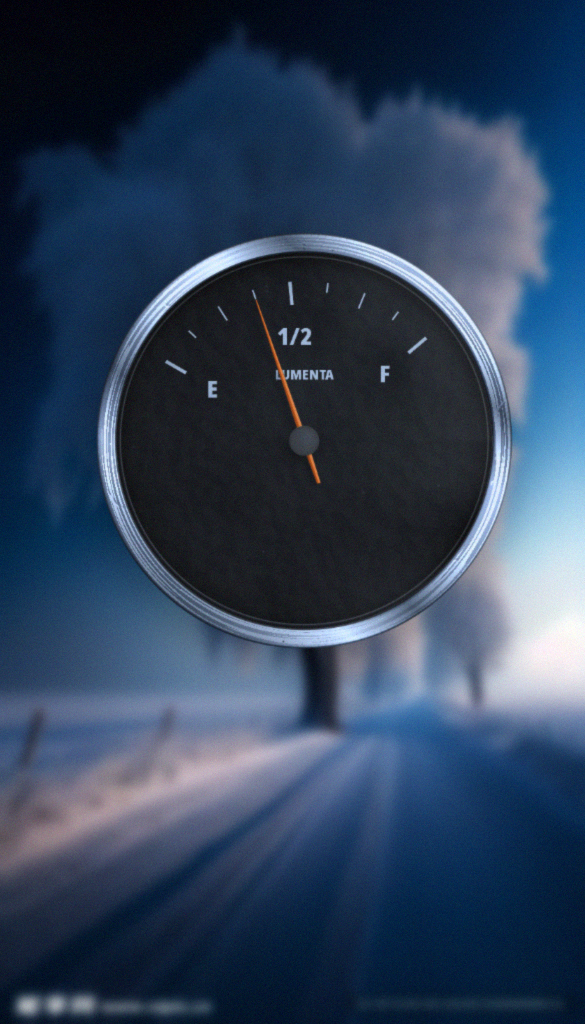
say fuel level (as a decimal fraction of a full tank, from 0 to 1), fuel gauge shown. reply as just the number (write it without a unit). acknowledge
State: 0.375
